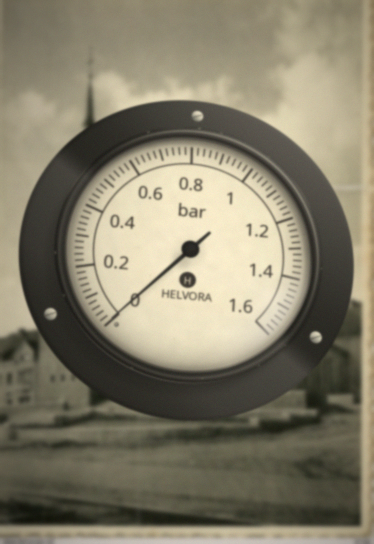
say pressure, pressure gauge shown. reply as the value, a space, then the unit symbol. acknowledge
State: 0 bar
